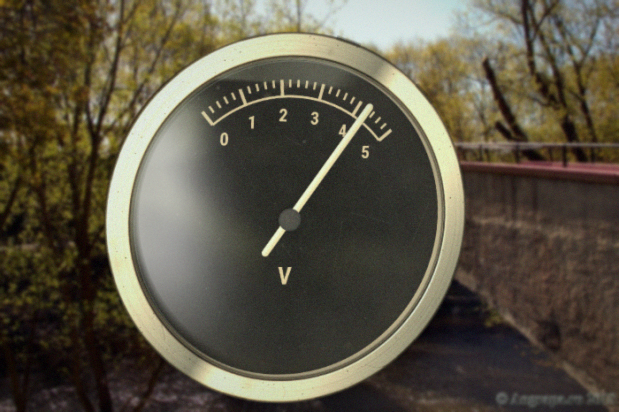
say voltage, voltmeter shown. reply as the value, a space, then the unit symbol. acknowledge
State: 4.2 V
